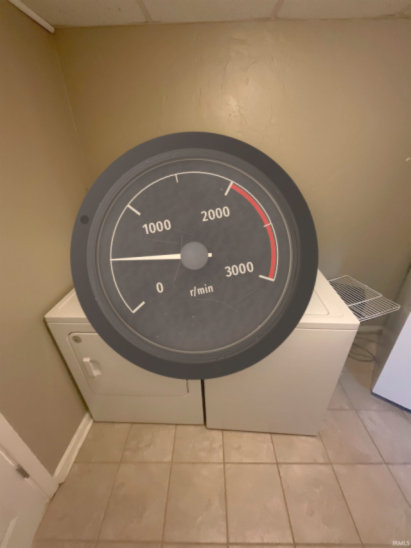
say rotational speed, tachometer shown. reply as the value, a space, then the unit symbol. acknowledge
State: 500 rpm
